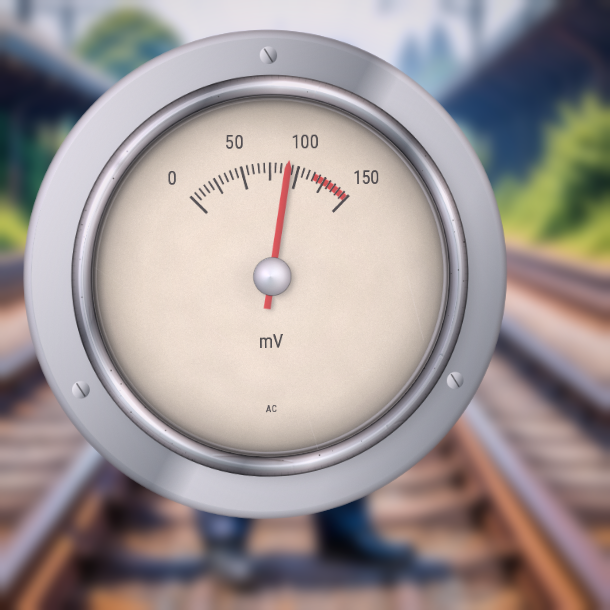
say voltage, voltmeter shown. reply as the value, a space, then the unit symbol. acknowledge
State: 90 mV
